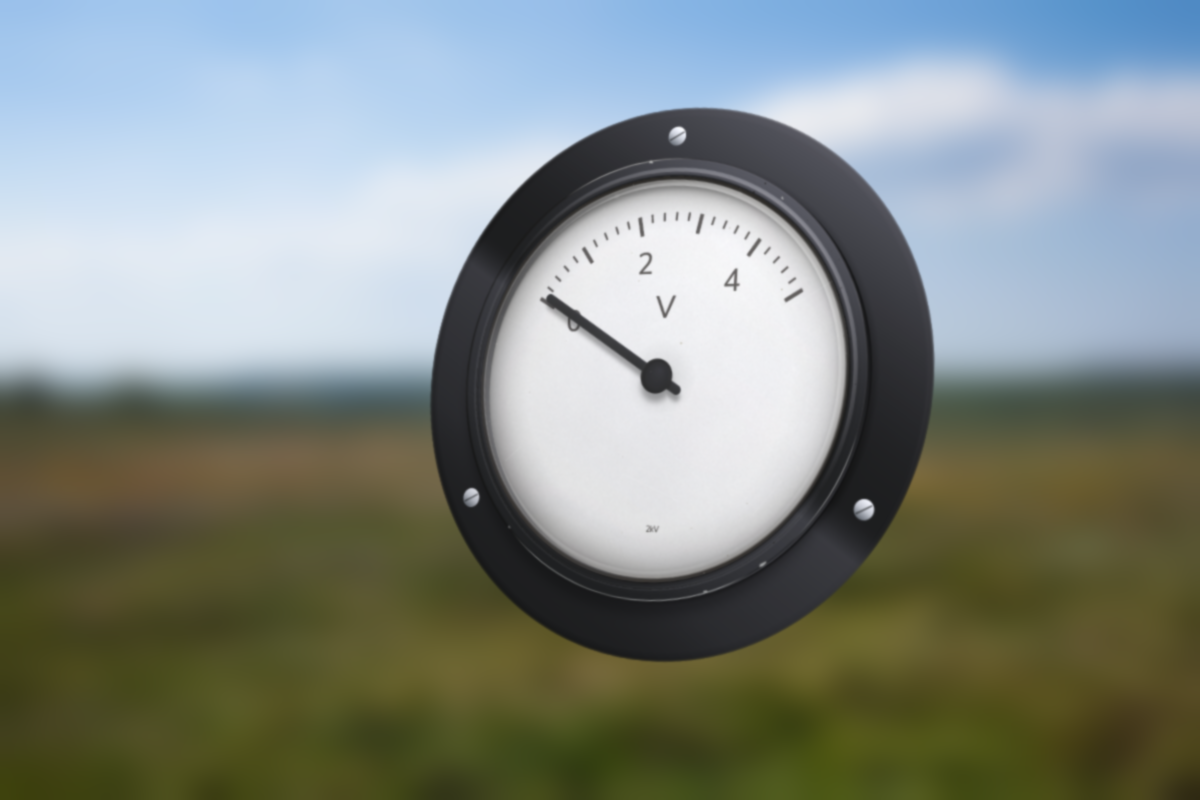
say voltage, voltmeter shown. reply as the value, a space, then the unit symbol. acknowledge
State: 0.1 V
